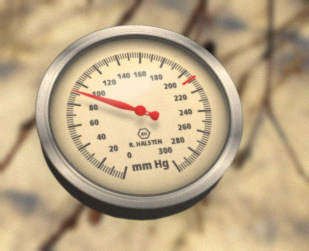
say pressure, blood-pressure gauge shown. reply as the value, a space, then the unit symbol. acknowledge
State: 90 mmHg
